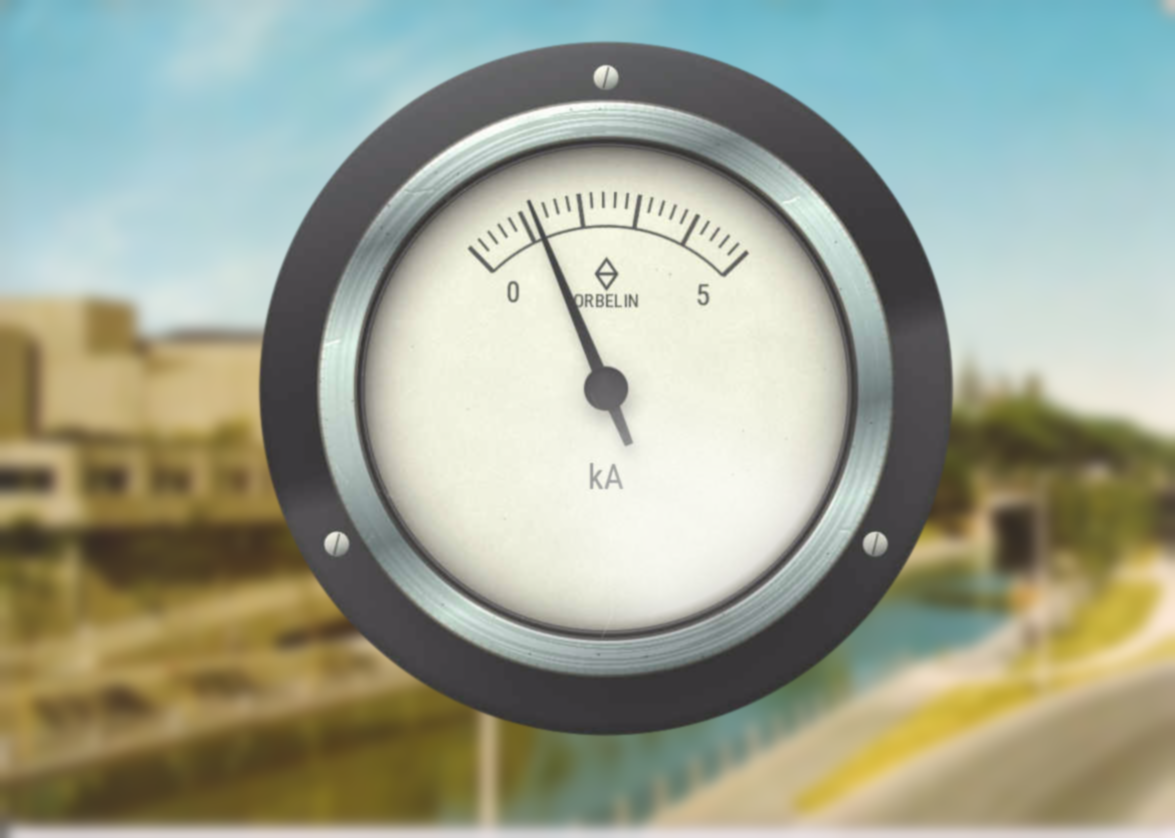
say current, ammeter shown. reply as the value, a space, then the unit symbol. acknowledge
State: 1.2 kA
